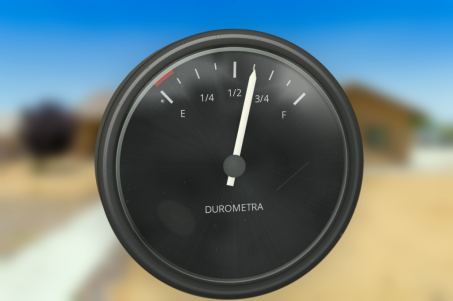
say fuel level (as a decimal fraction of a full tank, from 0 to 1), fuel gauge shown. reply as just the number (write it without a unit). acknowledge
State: 0.625
